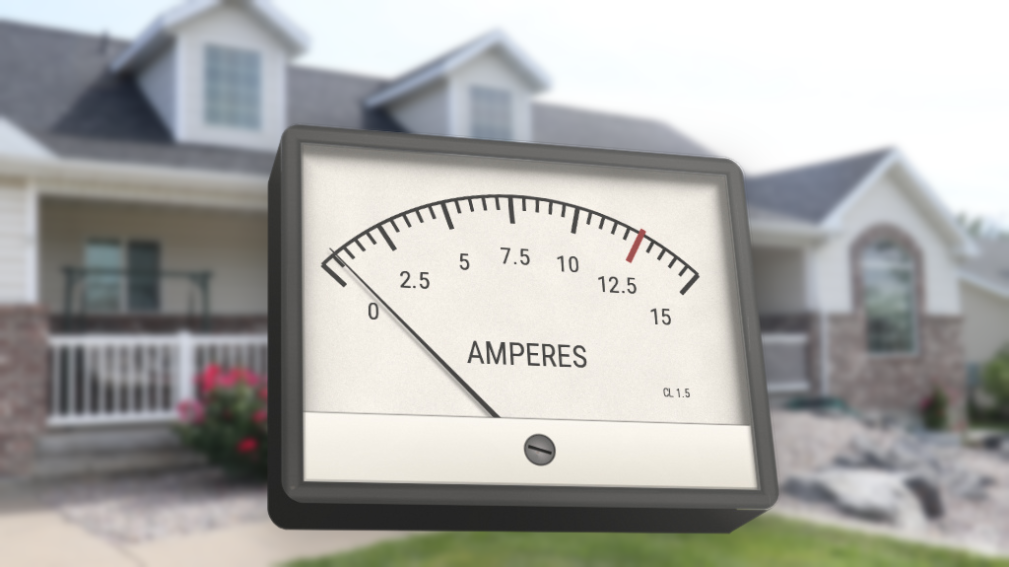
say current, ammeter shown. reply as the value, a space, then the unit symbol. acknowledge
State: 0.5 A
